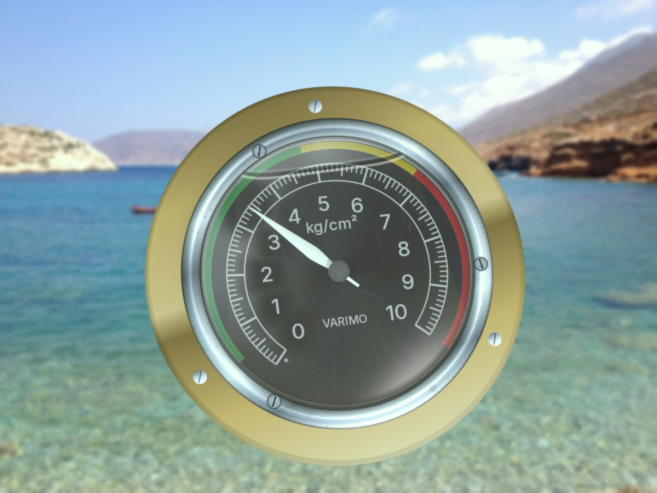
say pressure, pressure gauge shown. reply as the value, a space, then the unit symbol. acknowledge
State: 3.4 kg/cm²
